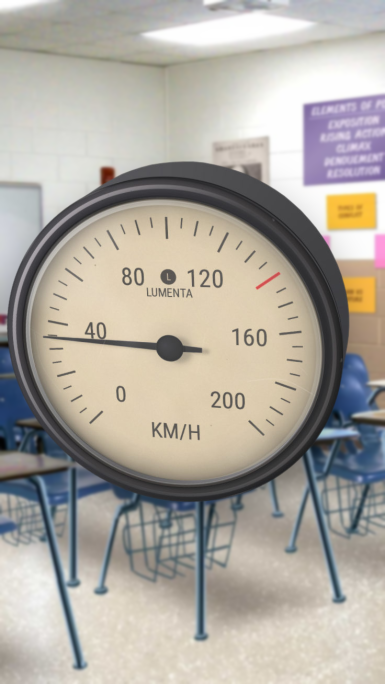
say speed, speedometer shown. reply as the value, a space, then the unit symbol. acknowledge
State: 35 km/h
